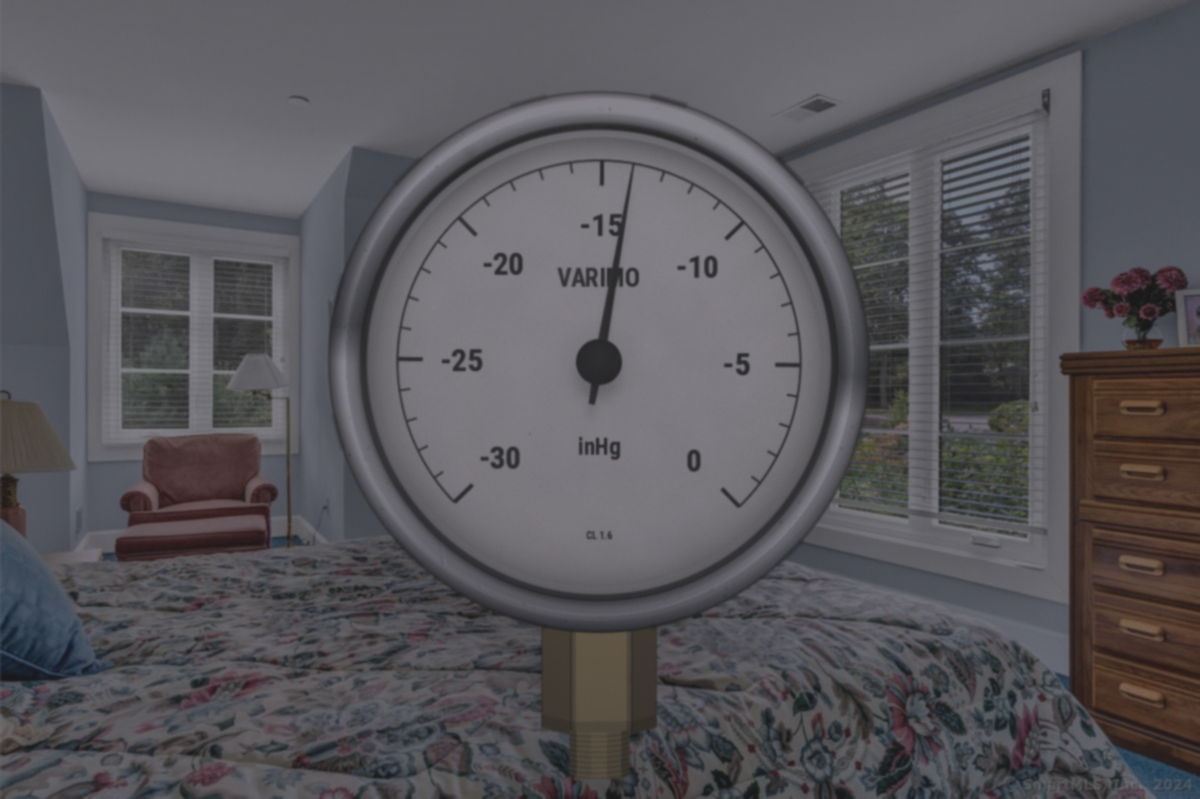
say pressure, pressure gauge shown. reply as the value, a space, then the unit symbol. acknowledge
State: -14 inHg
